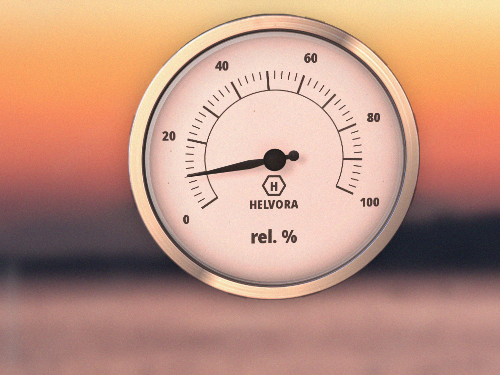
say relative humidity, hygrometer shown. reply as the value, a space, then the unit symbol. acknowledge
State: 10 %
